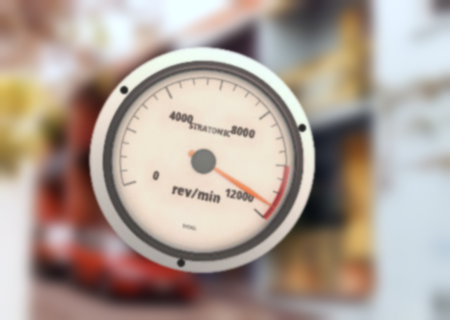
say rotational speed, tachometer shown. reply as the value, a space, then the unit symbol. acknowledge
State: 11500 rpm
